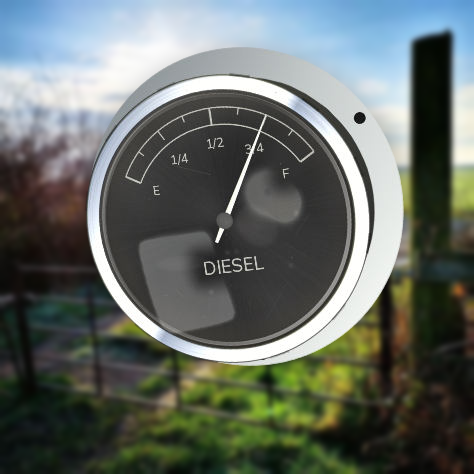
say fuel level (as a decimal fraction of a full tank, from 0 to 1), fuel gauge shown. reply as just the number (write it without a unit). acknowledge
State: 0.75
